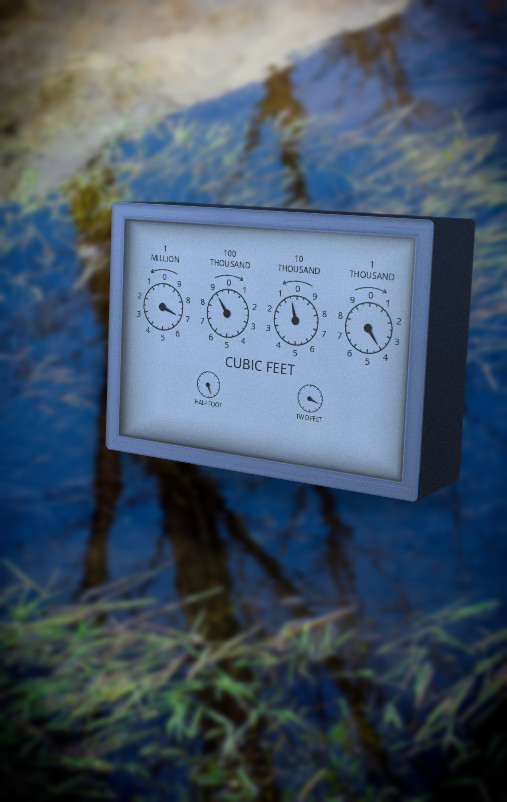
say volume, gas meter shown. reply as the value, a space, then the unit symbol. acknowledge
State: 690400 ft³
